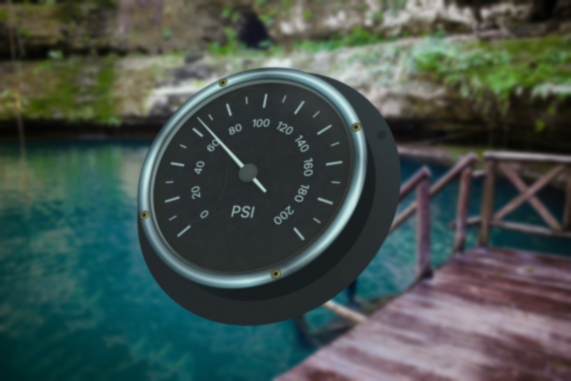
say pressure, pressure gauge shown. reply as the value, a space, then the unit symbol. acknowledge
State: 65 psi
